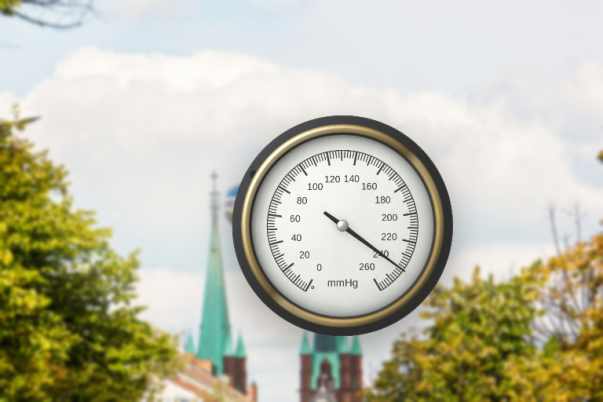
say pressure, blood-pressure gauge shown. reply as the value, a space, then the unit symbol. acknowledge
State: 240 mmHg
